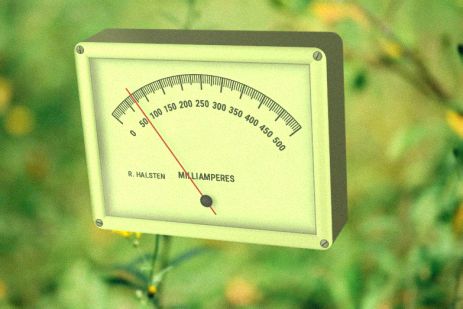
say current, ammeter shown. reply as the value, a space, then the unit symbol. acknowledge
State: 75 mA
